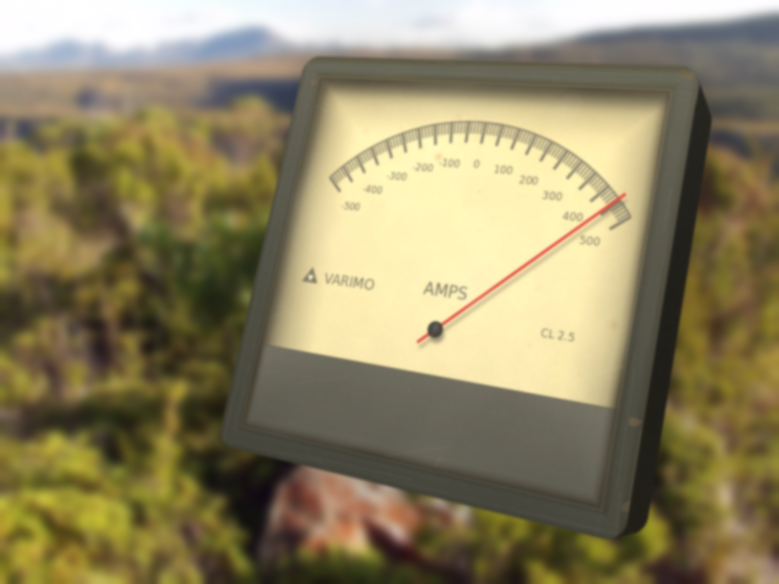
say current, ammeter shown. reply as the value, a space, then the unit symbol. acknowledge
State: 450 A
